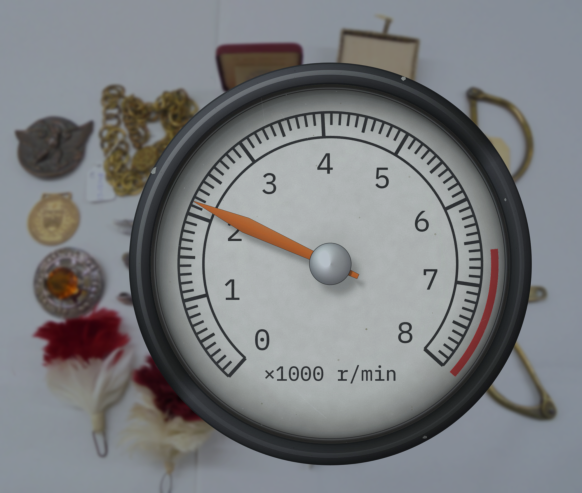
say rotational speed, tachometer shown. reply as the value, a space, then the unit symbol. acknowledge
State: 2150 rpm
